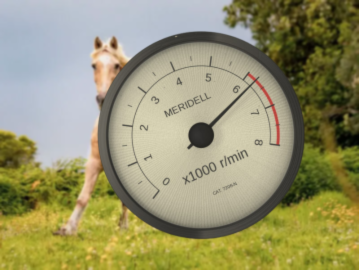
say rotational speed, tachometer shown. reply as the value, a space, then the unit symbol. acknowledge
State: 6250 rpm
